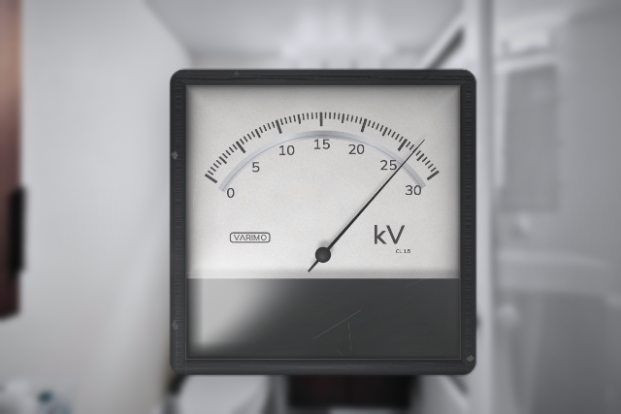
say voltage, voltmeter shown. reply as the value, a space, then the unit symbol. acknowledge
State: 26.5 kV
